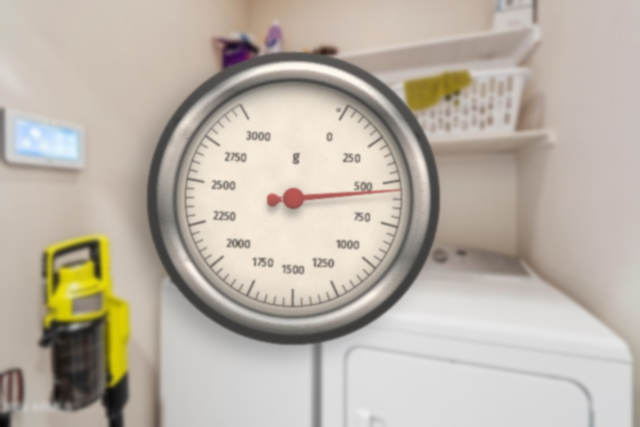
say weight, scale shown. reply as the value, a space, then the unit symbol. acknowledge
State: 550 g
